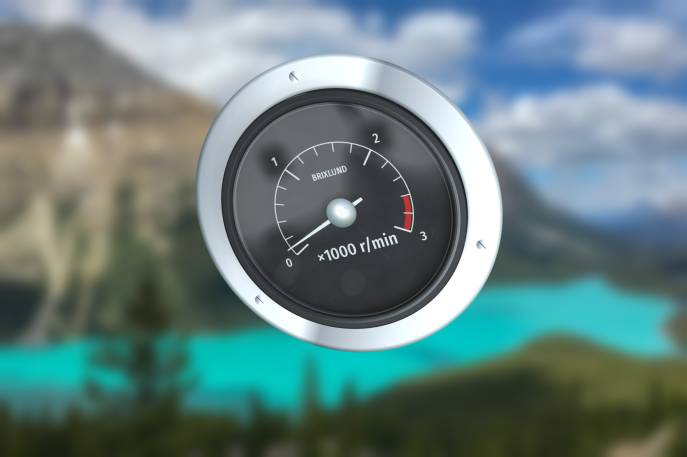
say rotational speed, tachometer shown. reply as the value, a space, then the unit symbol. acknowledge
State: 100 rpm
